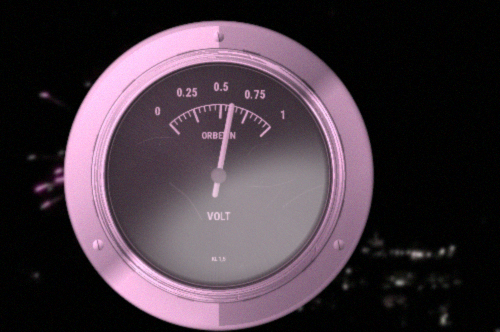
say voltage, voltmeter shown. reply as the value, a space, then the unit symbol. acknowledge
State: 0.6 V
